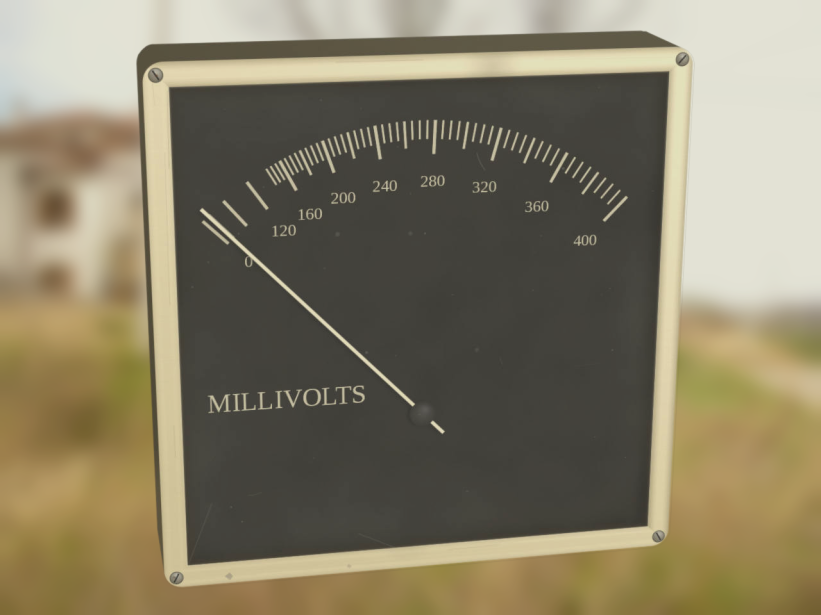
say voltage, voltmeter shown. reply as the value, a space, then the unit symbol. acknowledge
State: 40 mV
